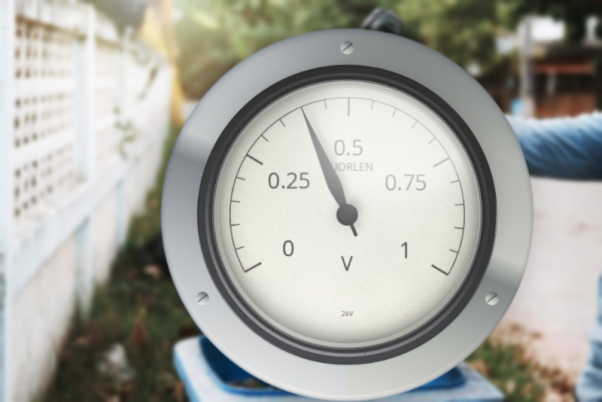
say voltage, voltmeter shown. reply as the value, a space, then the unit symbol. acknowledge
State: 0.4 V
